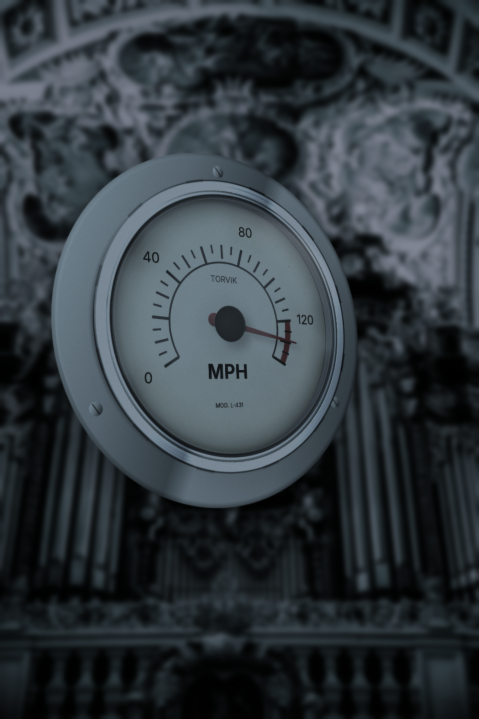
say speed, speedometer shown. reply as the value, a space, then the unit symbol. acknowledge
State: 130 mph
